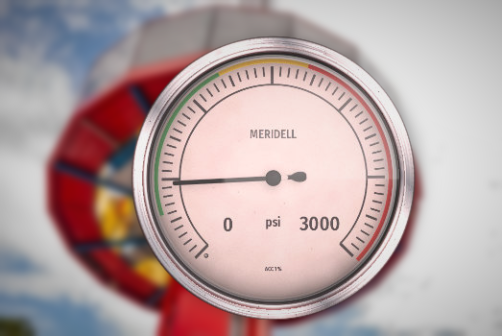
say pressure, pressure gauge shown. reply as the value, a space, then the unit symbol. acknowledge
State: 475 psi
